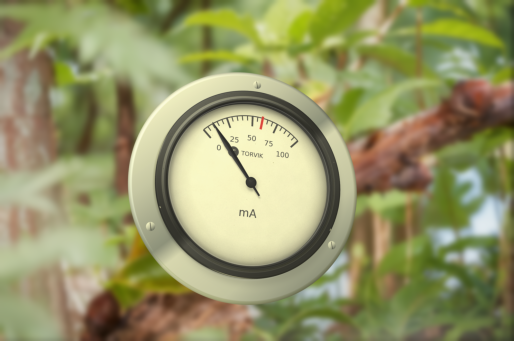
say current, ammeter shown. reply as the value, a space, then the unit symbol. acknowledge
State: 10 mA
